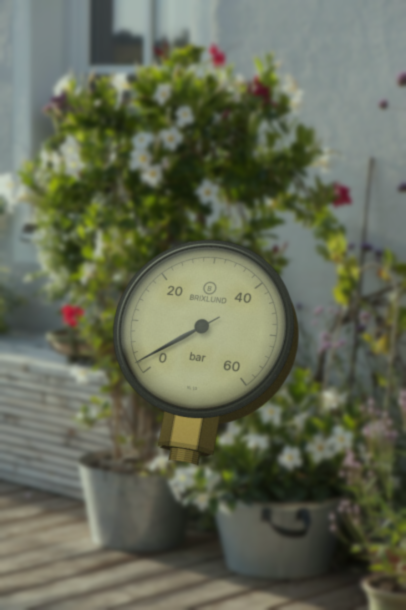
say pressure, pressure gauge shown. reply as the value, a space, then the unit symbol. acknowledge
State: 2 bar
